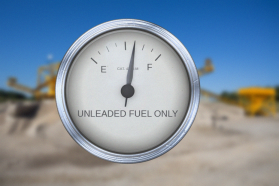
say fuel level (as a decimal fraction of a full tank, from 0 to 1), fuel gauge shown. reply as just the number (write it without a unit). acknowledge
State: 0.625
